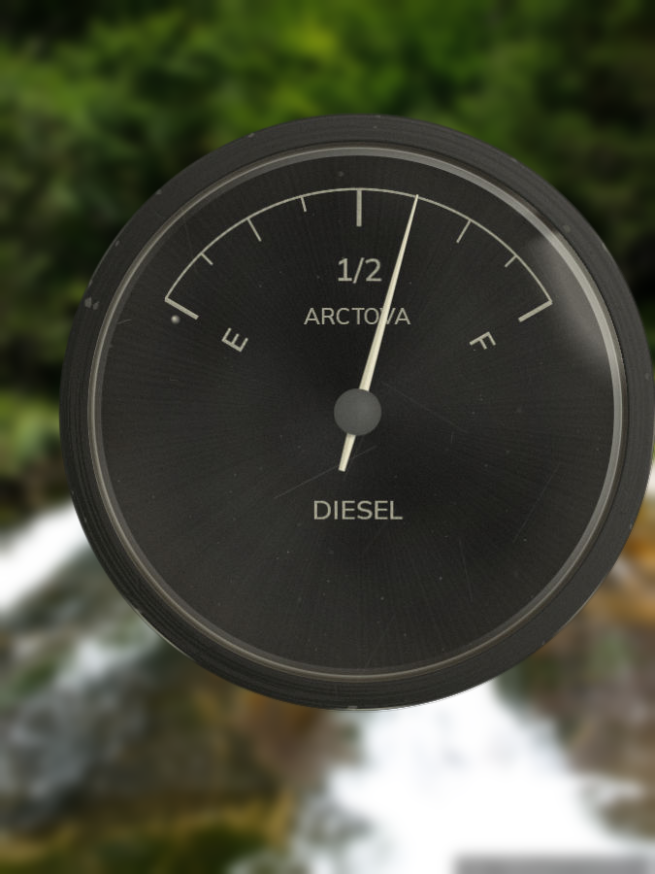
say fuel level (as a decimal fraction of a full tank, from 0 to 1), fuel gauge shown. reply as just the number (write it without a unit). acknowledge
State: 0.625
